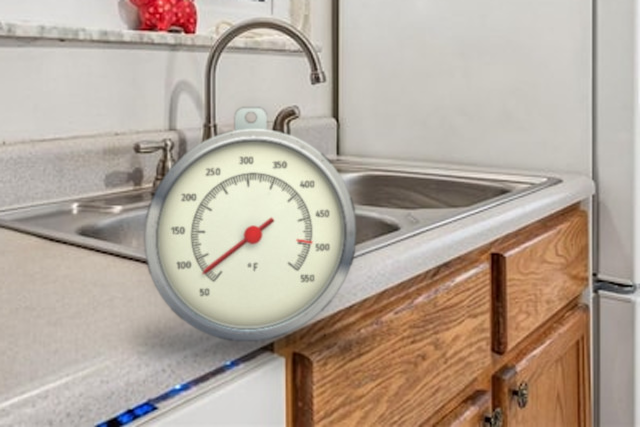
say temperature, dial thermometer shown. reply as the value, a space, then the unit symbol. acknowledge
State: 75 °F
